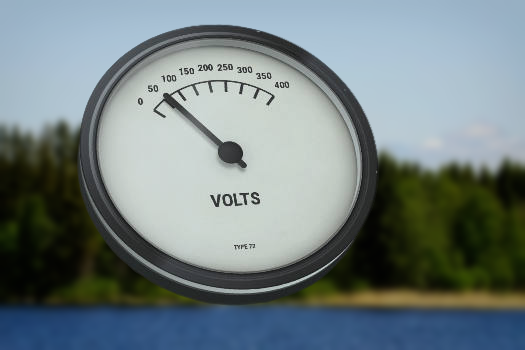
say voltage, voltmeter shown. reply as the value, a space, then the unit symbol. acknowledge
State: 50 V
